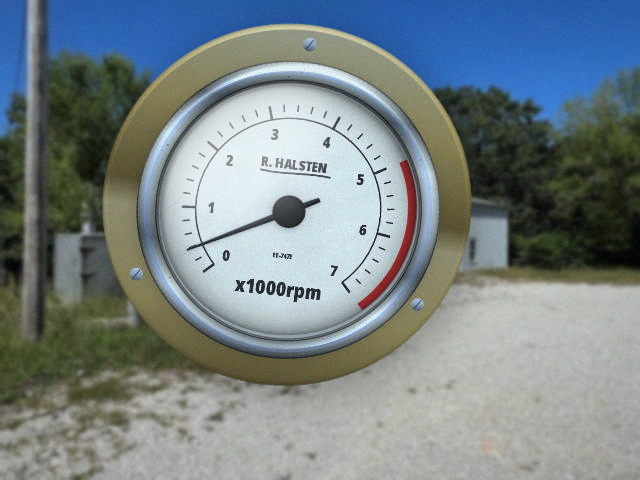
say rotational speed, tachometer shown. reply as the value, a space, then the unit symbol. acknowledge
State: 400 rpm
